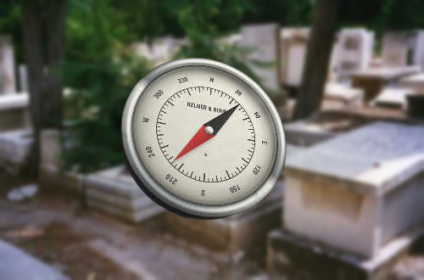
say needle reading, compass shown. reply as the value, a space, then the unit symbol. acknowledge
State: 220 °
